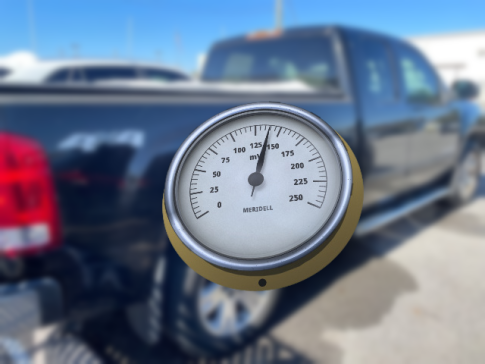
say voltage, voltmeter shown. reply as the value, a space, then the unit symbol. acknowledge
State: 140 mV
